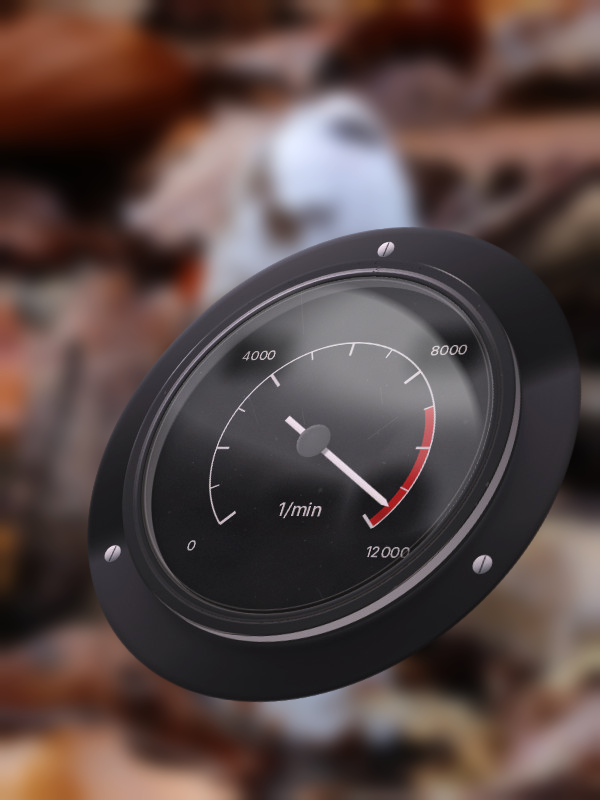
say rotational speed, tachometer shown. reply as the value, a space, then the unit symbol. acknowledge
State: 11500 rpm
